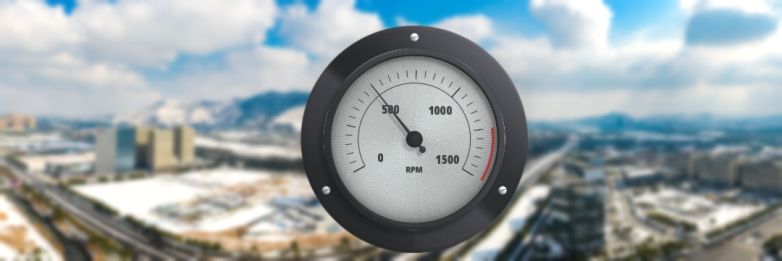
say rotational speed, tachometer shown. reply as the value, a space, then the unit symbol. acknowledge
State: 500 rpm
